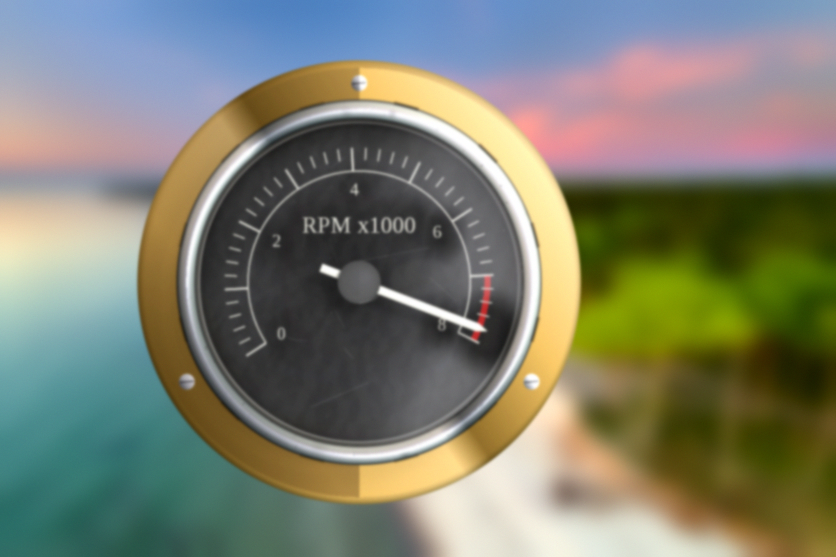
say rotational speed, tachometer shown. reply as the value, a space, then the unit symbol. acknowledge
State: 7800 rpm
